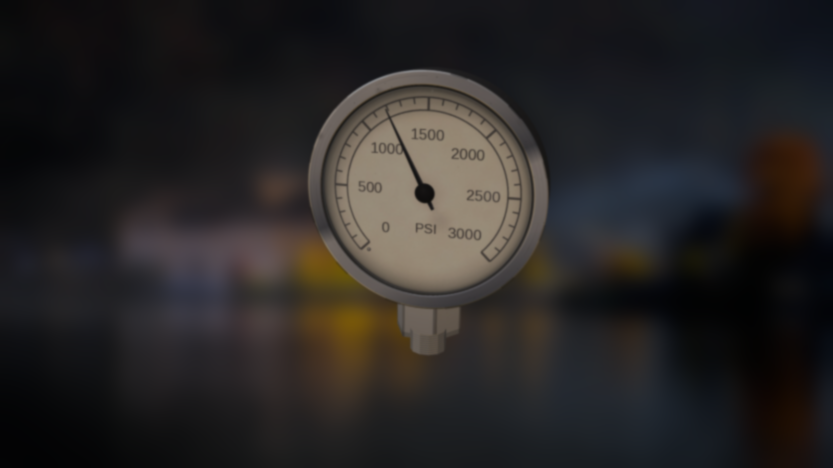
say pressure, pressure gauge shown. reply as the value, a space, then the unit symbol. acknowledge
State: 1200 psi
